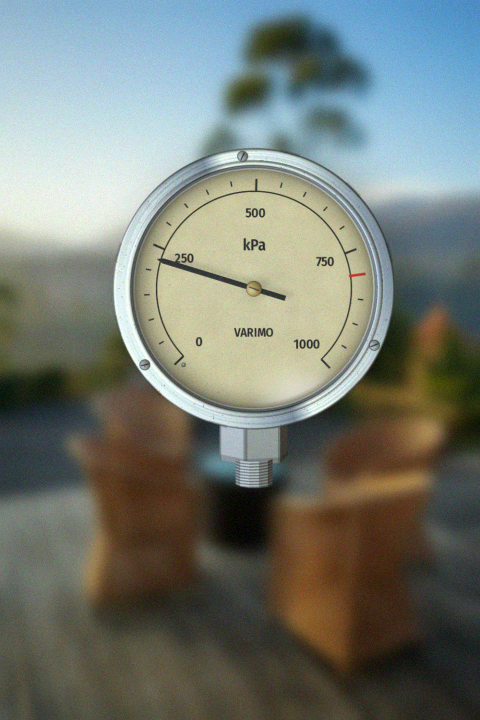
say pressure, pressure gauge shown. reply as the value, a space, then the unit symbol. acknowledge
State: 225 kPa
